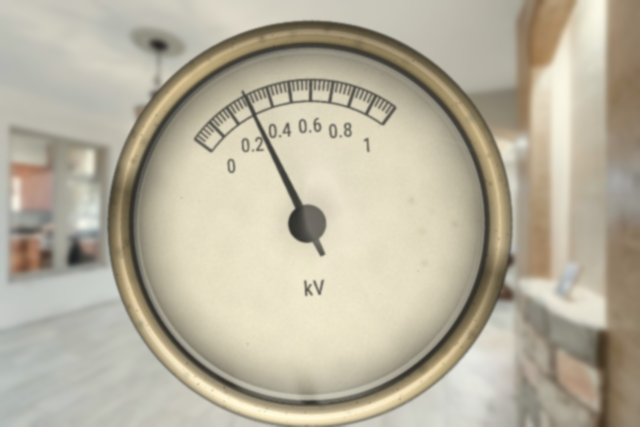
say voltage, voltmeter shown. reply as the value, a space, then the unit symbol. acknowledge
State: 0.3 kV
